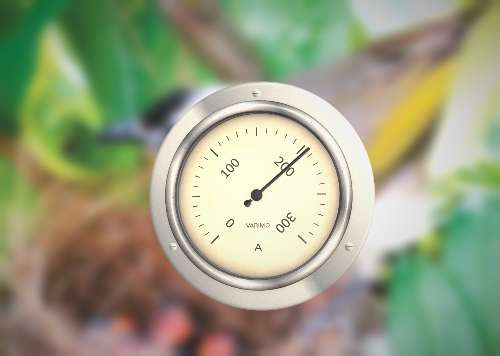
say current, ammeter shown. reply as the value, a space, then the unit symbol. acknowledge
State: 205 A
